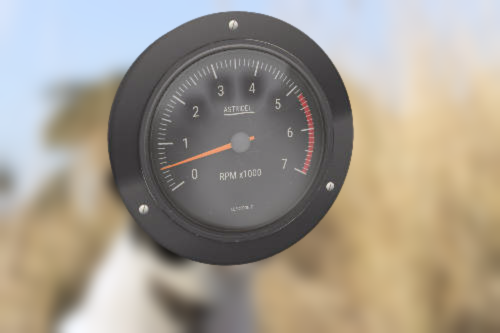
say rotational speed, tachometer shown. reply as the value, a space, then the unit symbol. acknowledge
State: 500 rpm
